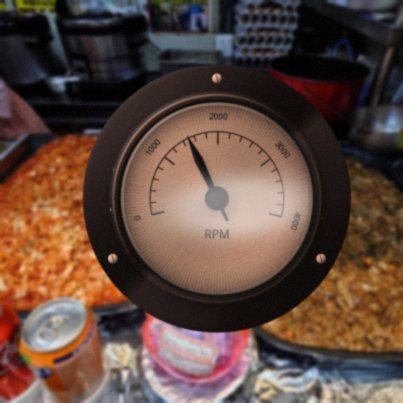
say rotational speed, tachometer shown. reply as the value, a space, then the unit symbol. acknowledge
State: 1500 rpm
